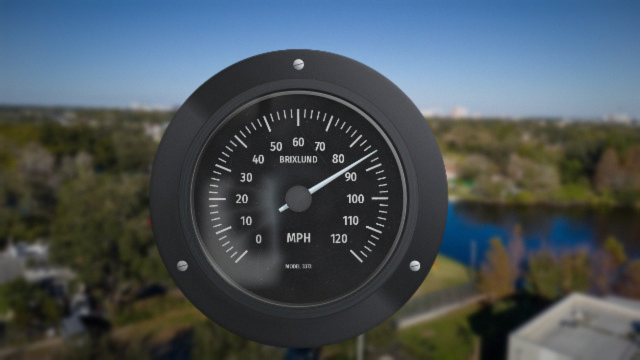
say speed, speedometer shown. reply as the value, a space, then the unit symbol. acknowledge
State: 86 mph
